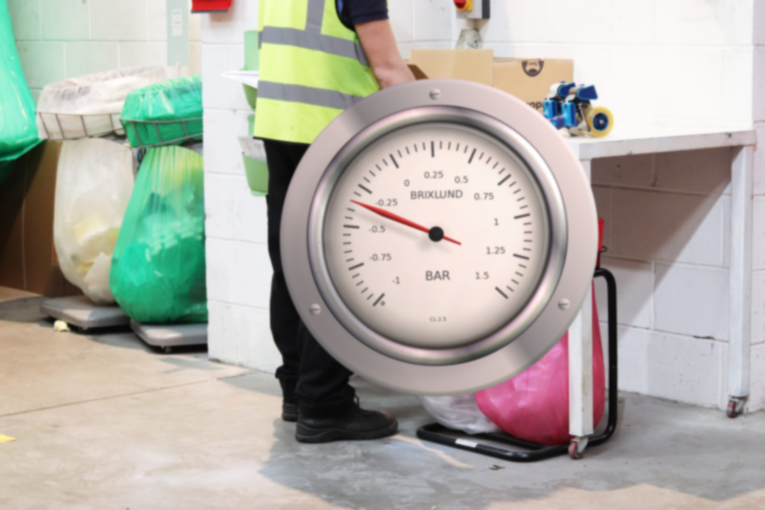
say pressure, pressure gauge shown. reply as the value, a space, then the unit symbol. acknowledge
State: -0.35 bar
